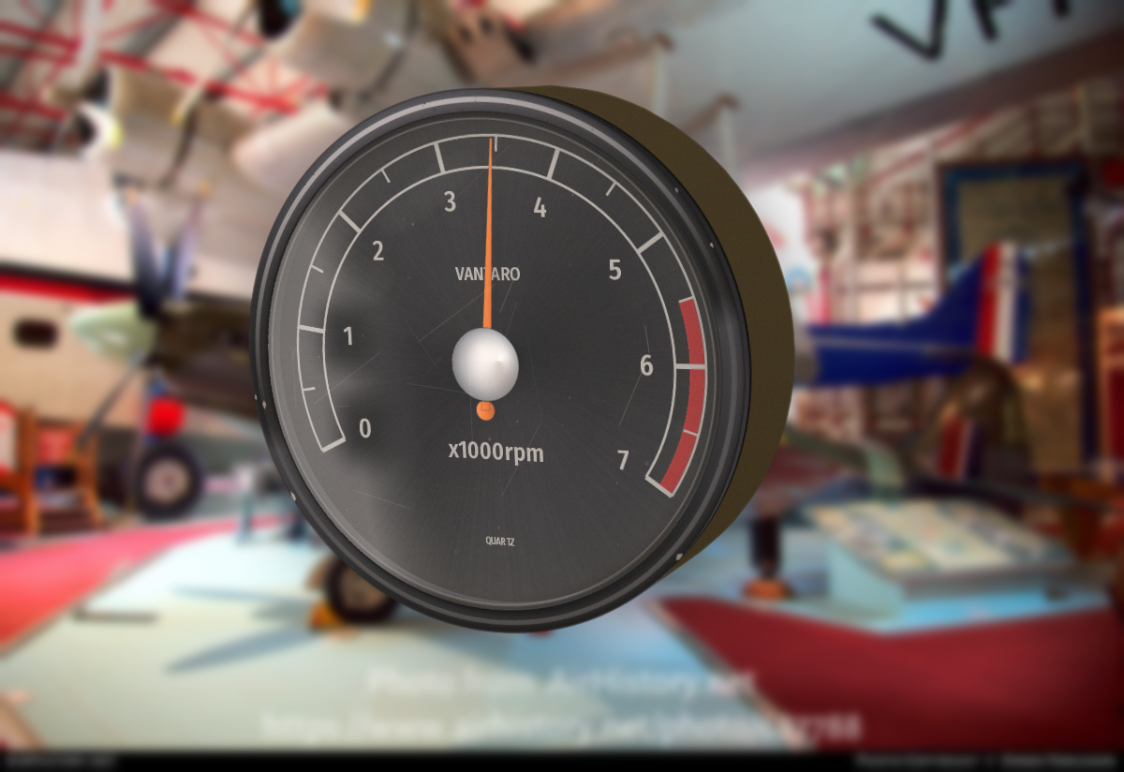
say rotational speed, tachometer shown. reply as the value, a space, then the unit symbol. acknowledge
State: 3500 rpm
